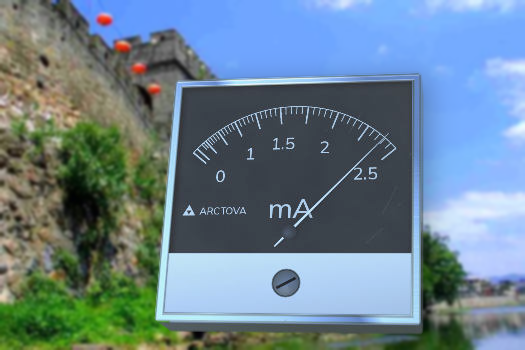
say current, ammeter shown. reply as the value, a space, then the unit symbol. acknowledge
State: 2.4 mA
